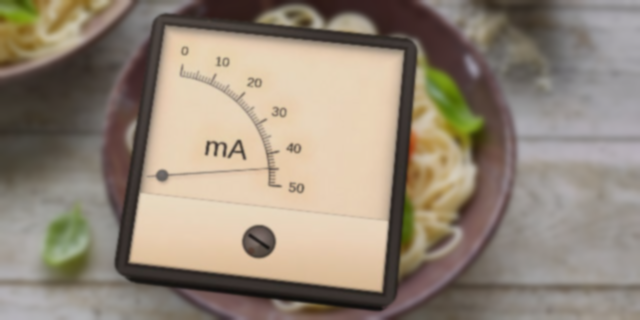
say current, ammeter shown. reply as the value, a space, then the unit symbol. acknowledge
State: 45 mA
